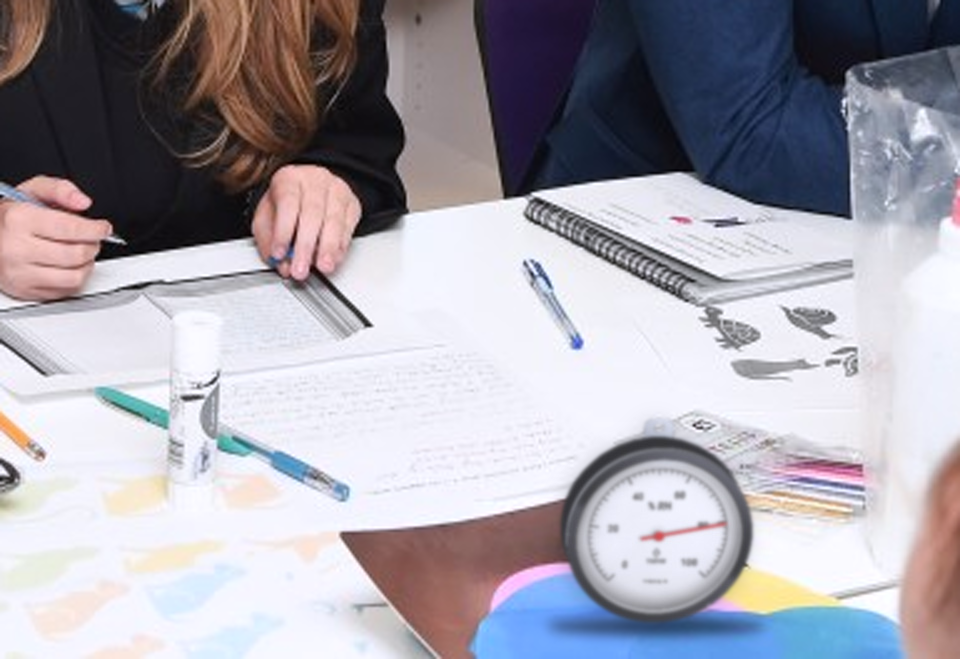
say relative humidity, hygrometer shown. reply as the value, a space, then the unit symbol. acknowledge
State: 80 %
